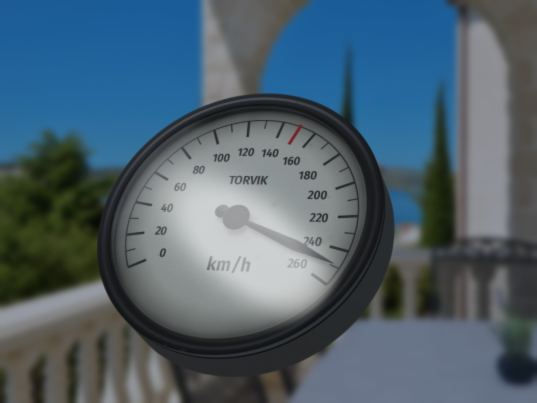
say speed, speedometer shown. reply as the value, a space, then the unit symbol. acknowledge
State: 250 km/h
